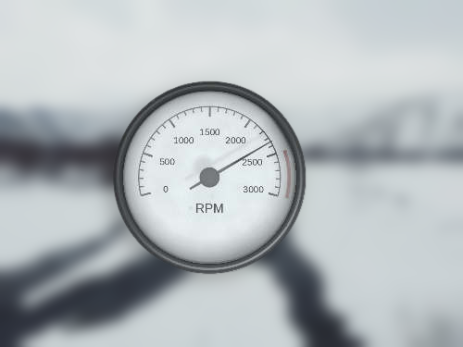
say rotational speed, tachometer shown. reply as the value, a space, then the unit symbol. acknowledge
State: 2350 rpm
